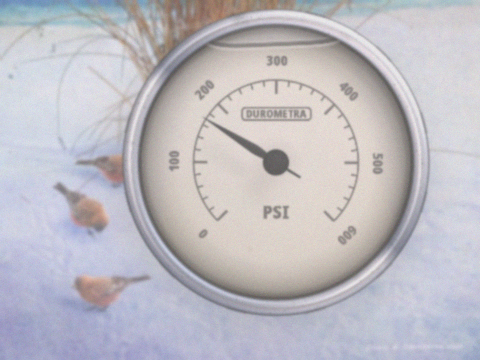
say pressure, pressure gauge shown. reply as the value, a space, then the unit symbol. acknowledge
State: 170 psi
